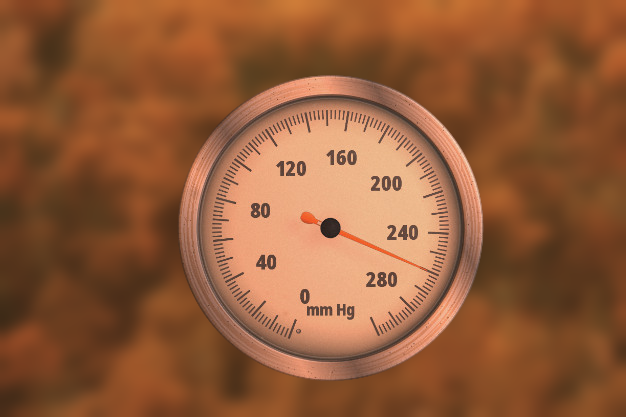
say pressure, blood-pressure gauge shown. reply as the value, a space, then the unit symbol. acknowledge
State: 260 mmHg
